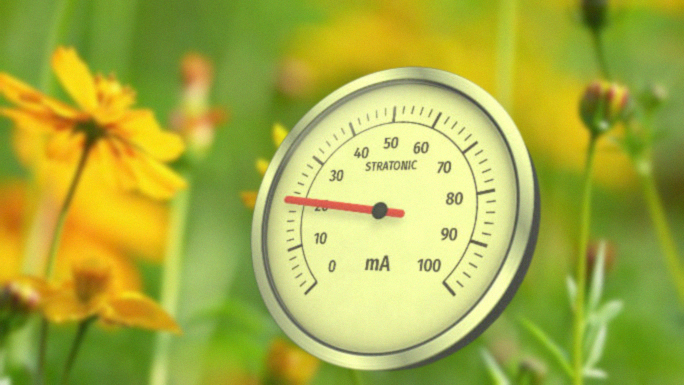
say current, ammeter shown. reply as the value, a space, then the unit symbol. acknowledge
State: 20 mA
